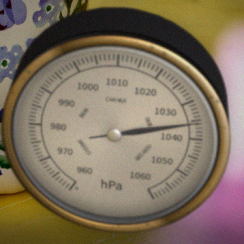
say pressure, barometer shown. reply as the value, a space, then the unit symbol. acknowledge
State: 1035 hPa
